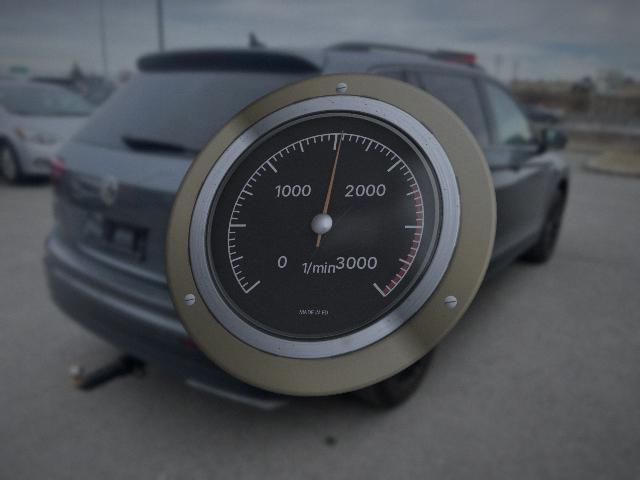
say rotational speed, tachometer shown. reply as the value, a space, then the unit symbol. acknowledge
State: 1550 rpm
